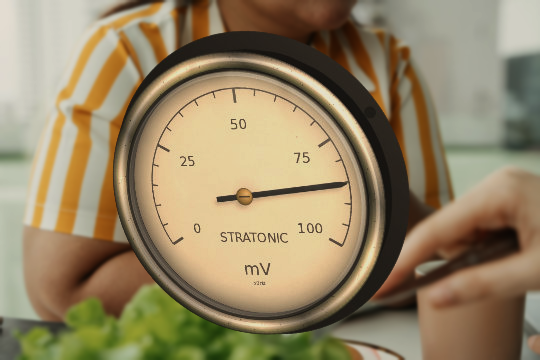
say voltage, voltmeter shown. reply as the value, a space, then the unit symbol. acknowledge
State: 85 mV
